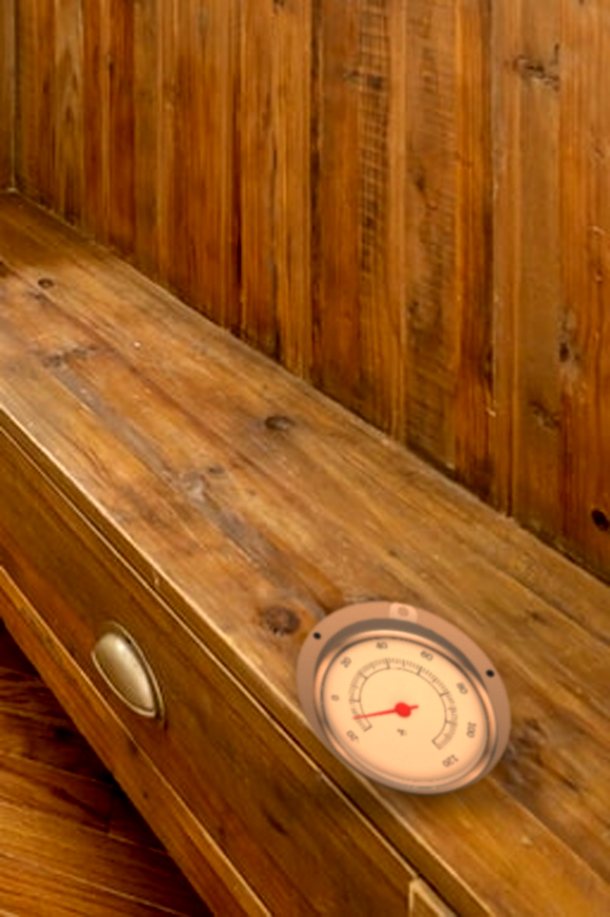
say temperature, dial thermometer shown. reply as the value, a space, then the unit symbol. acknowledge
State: -10 °F
